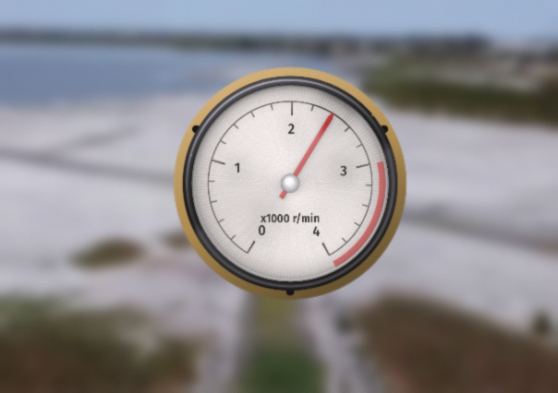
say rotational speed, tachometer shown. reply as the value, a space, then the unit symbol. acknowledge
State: 2400 rpm
